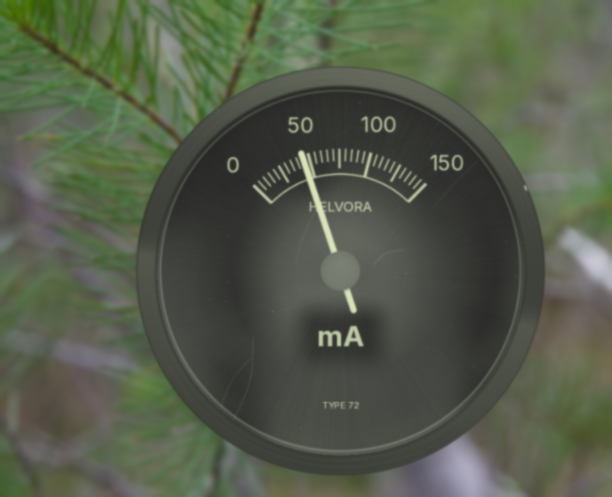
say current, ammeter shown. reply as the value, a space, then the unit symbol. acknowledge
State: 45 mA
